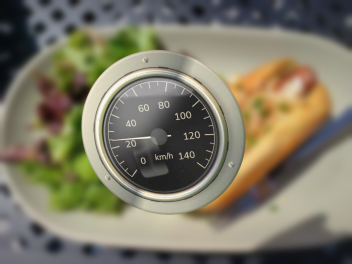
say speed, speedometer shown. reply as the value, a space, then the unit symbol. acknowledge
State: 25 km/h
